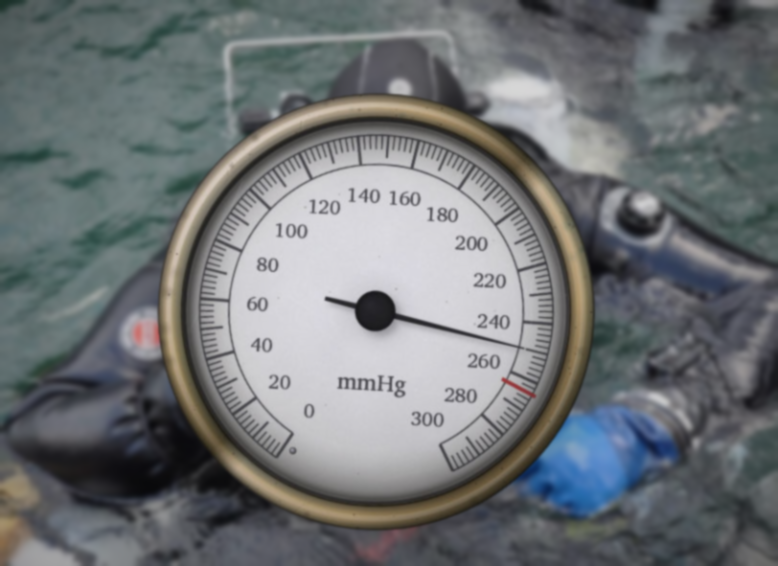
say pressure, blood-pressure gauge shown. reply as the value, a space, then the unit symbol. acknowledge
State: 250 mmHg
